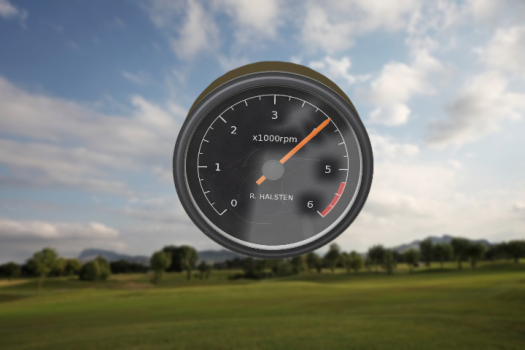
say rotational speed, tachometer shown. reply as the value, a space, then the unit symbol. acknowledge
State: 4000 rpm
